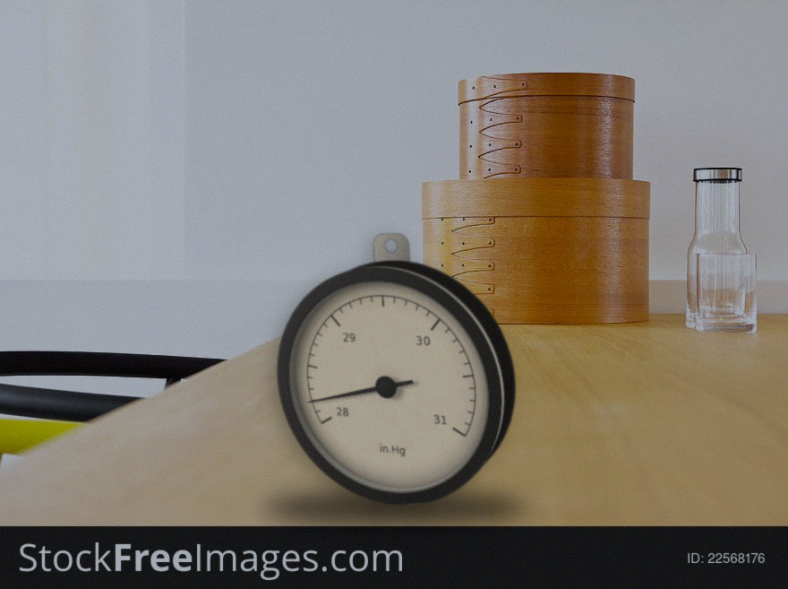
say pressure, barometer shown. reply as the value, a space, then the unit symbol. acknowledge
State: 28.2 inHg
